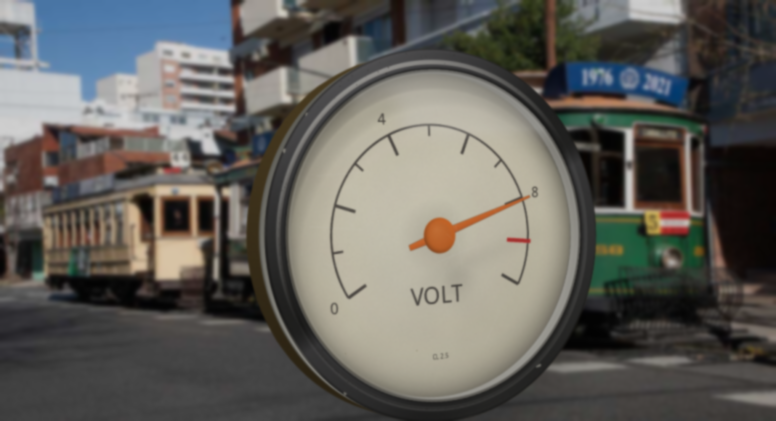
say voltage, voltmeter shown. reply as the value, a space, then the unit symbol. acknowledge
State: 8 V
